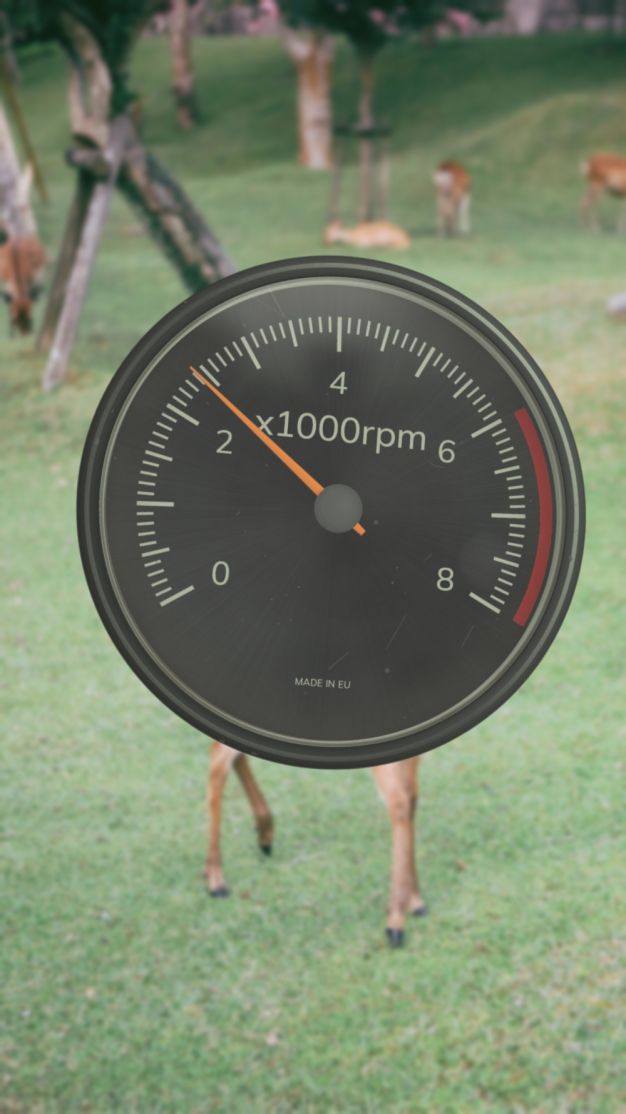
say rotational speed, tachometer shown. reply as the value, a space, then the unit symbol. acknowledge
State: 2400 rpm
